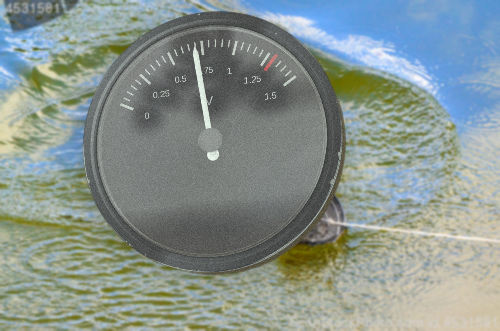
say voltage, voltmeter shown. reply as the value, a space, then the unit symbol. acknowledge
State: 0.7 V
